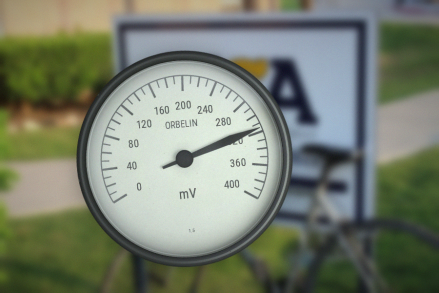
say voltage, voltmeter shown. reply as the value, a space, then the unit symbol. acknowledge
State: 315 mV
